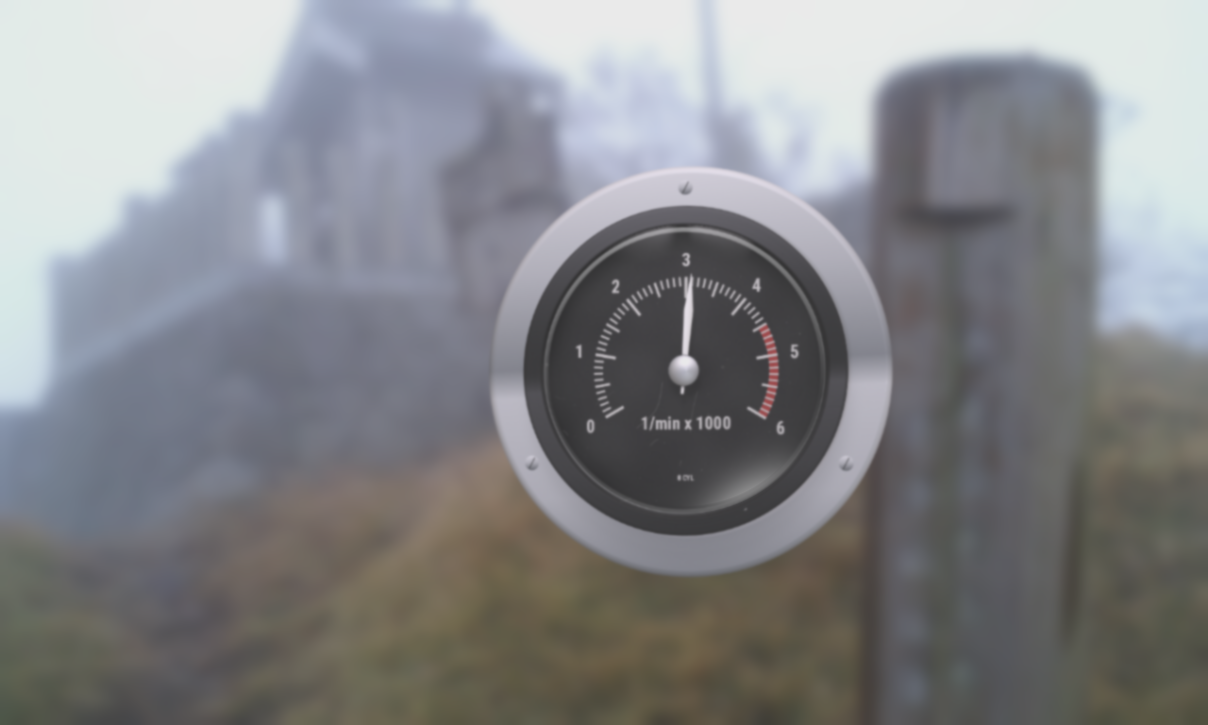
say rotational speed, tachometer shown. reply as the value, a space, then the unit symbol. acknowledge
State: 3100 rpm
